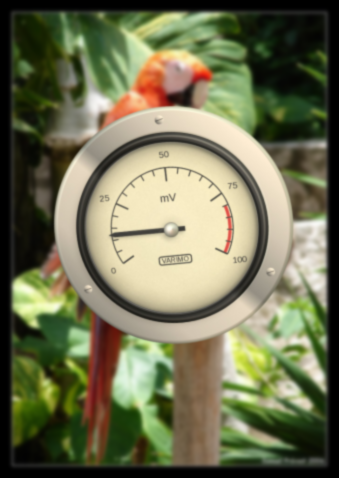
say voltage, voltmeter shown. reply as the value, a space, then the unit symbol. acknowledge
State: 12.5 mV
